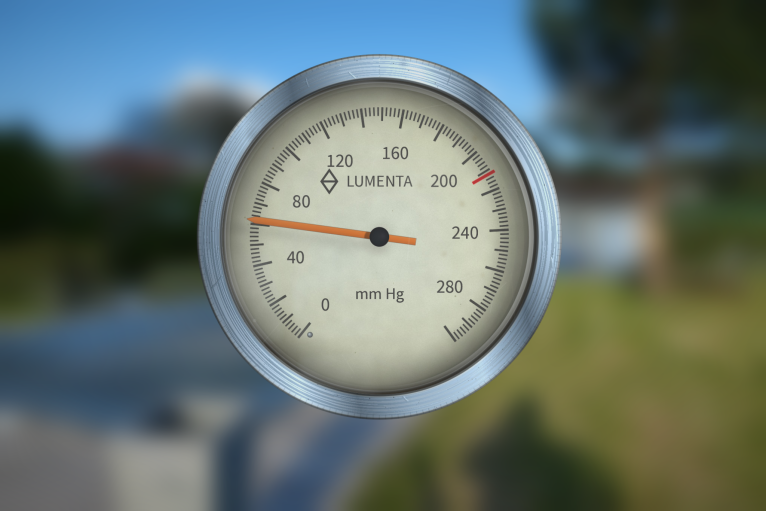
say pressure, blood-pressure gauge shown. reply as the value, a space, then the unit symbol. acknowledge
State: 62 mmHg
